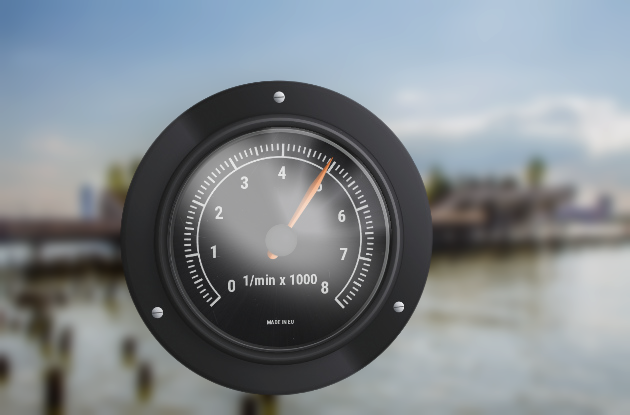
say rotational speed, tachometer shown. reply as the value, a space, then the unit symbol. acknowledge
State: 4900 rpm
